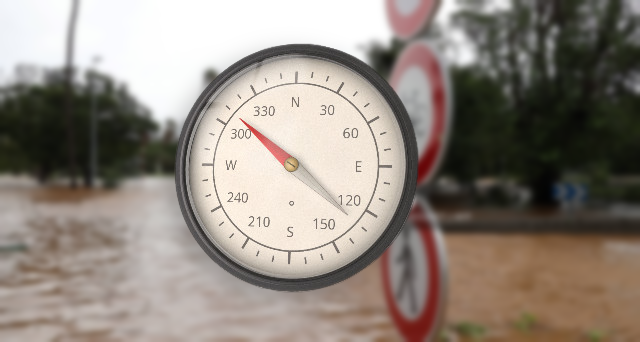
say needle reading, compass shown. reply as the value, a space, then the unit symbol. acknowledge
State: 310 °
